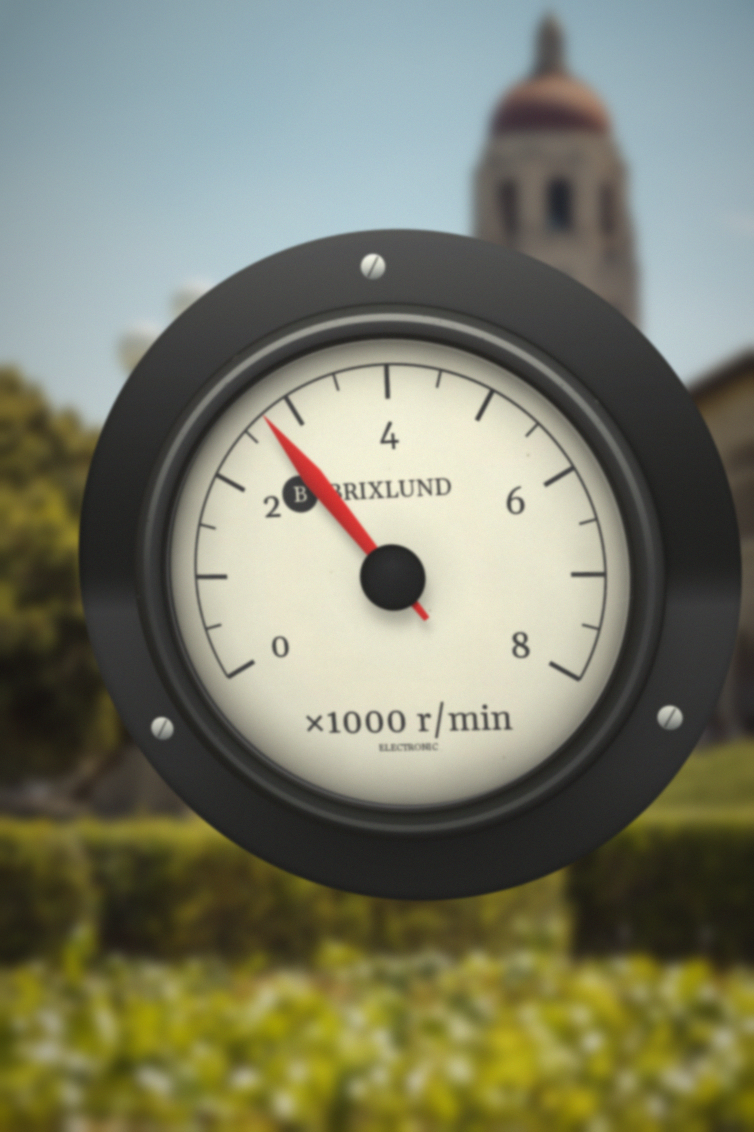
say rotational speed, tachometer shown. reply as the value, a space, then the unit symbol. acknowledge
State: 2750 rpm
